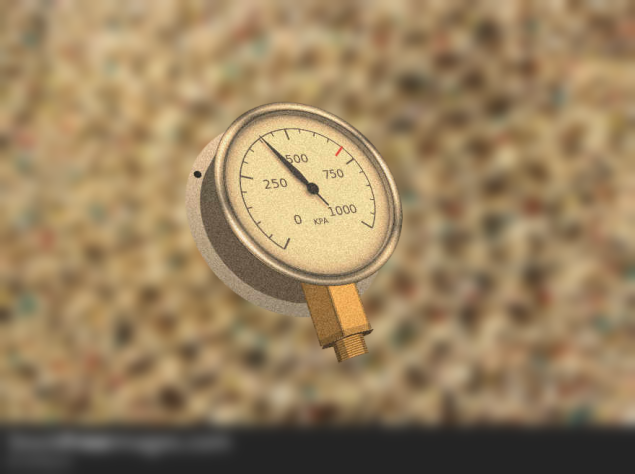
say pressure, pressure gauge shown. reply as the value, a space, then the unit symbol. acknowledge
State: 400 kPa
